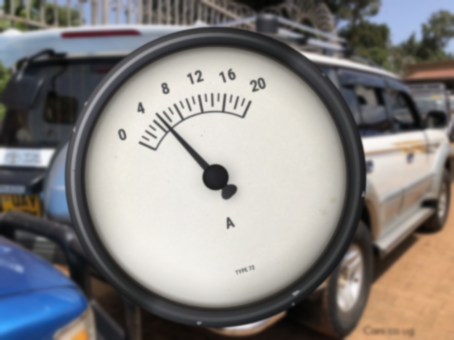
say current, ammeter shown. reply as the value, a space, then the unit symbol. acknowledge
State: 5 A
